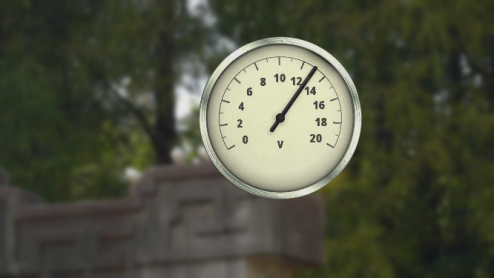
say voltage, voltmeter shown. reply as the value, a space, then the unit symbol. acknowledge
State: 13 V
